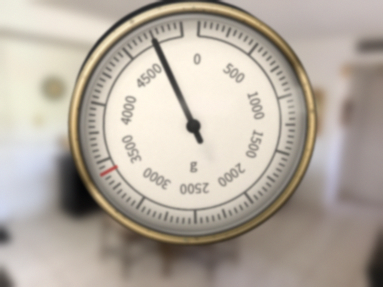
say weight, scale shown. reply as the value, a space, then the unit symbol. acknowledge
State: 4750 g
